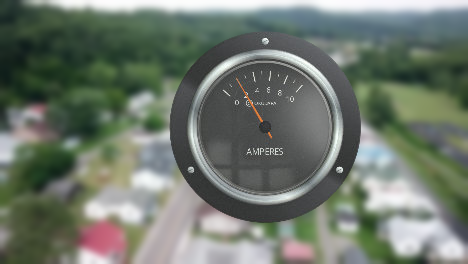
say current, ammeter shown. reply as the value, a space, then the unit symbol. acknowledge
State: 2 A
